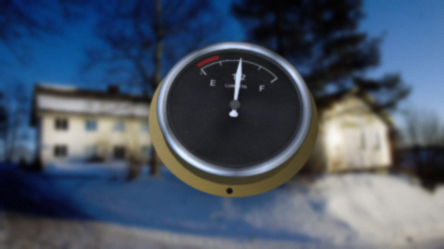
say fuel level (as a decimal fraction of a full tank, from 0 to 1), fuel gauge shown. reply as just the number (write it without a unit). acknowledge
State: 0.5
